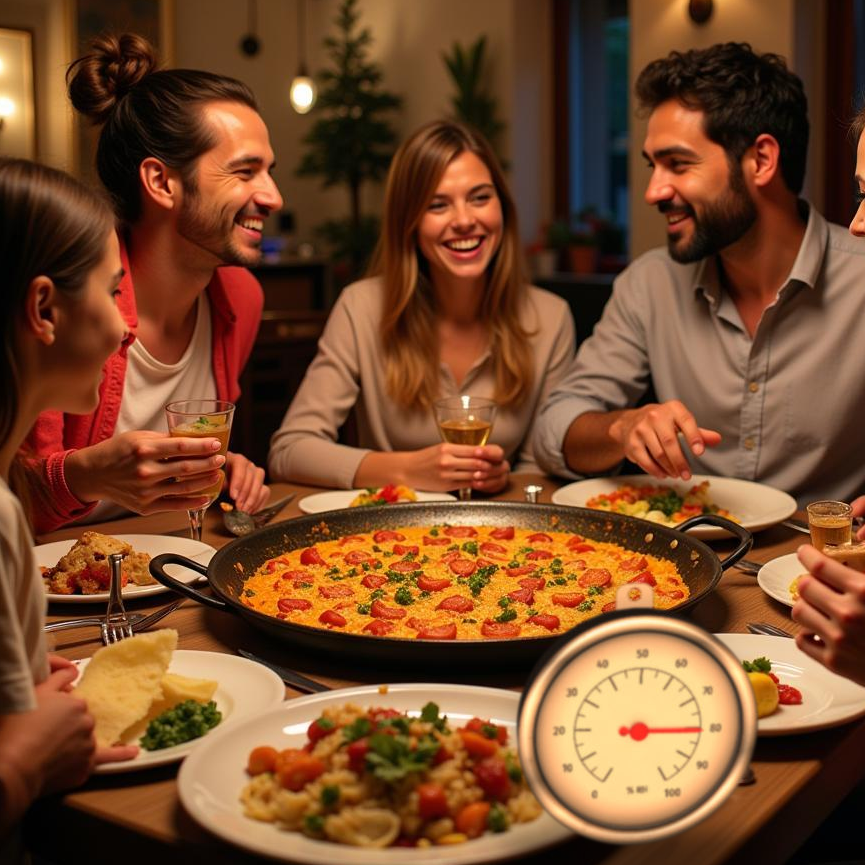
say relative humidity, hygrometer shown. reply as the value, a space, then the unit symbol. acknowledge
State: 80 %
